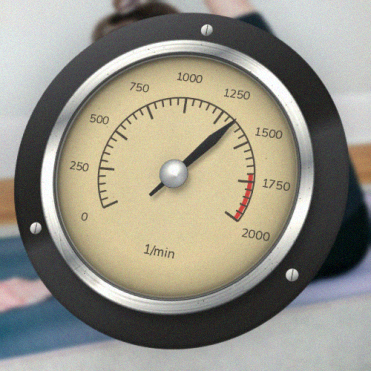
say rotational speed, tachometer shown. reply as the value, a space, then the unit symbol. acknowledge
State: 1350 rpm
